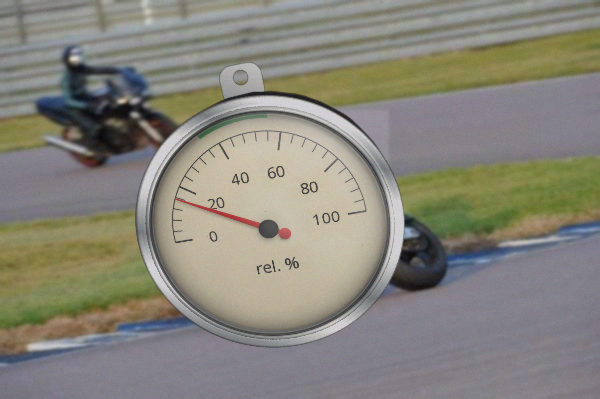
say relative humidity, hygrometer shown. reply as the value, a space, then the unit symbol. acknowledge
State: 16 %
